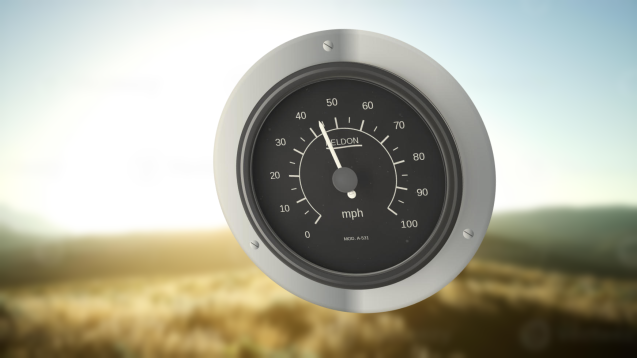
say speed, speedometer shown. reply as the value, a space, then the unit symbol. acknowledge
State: 45 mph
